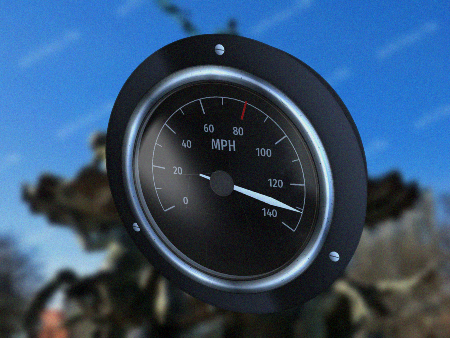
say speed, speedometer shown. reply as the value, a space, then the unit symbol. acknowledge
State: 130 mph
